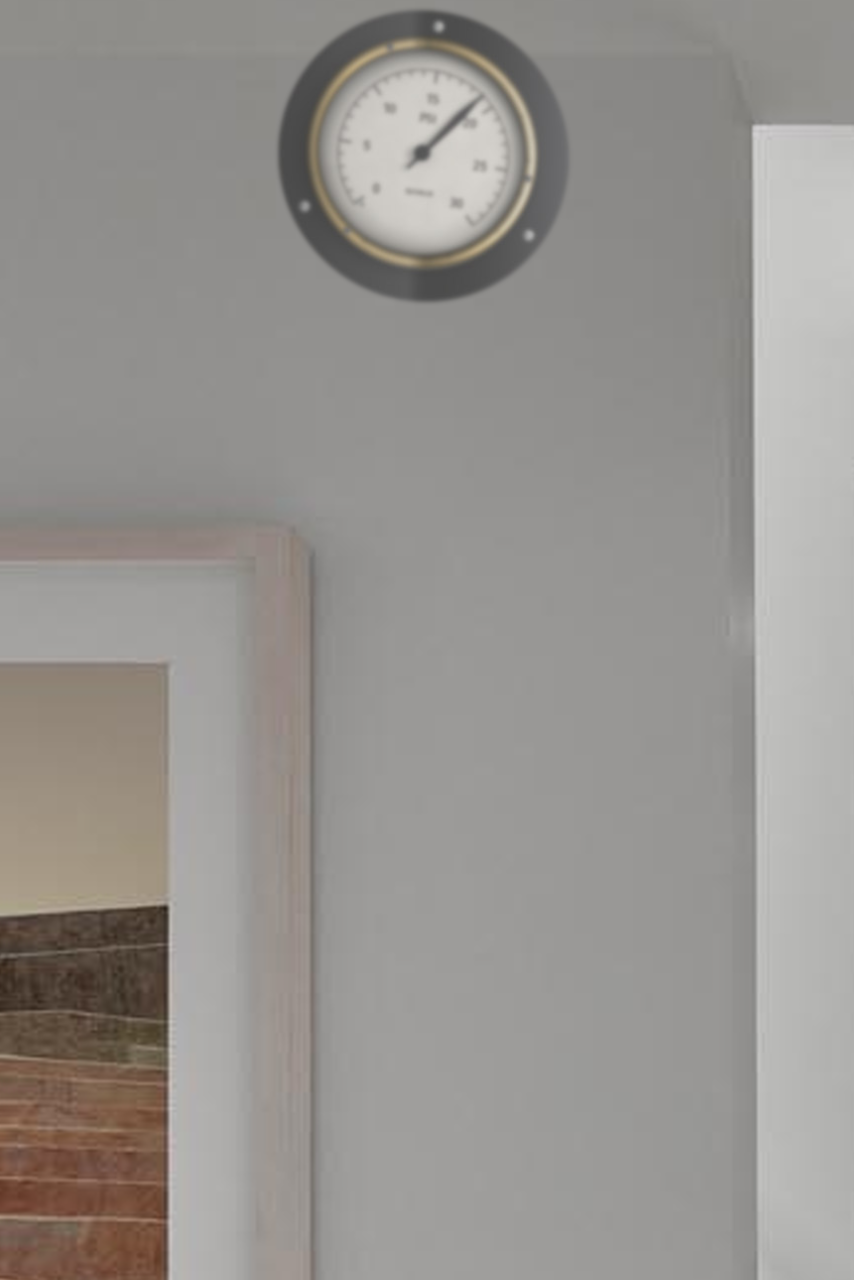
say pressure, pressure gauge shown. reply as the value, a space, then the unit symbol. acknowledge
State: 19 psi
